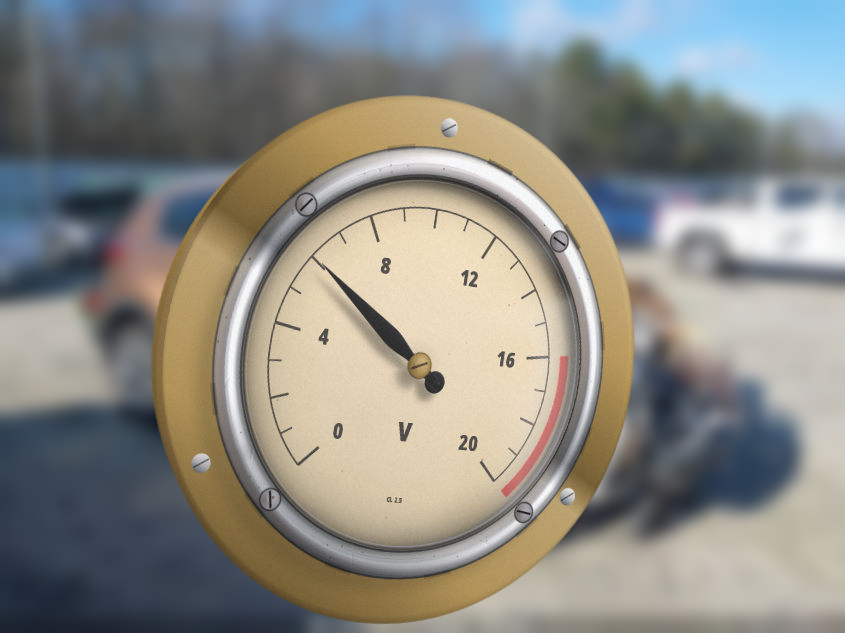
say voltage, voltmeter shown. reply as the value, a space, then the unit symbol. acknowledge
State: 6 V
